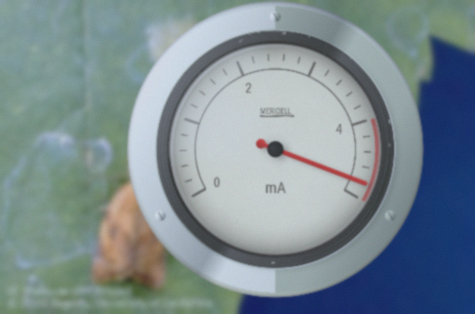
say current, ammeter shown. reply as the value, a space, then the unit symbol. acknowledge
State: 4.8 mA
